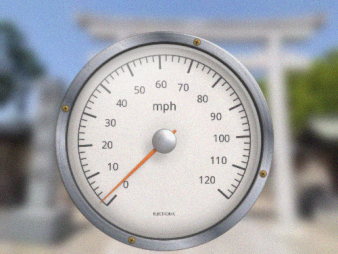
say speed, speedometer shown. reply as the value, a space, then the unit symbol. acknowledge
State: 2 mph
